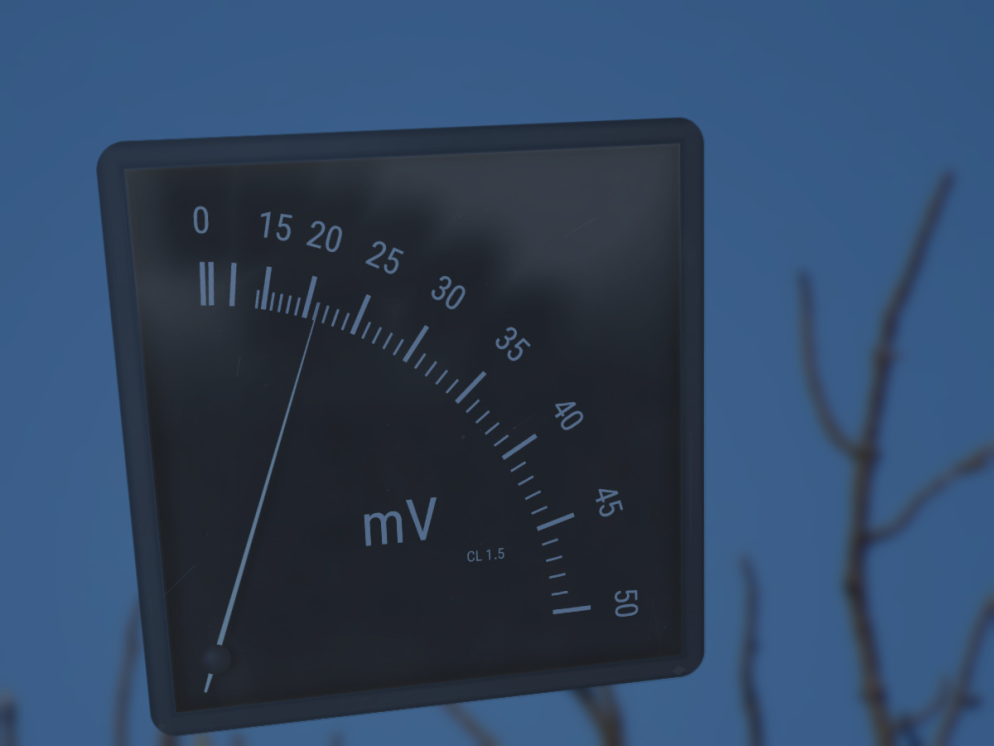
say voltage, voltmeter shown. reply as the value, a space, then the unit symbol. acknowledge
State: 21 mV
